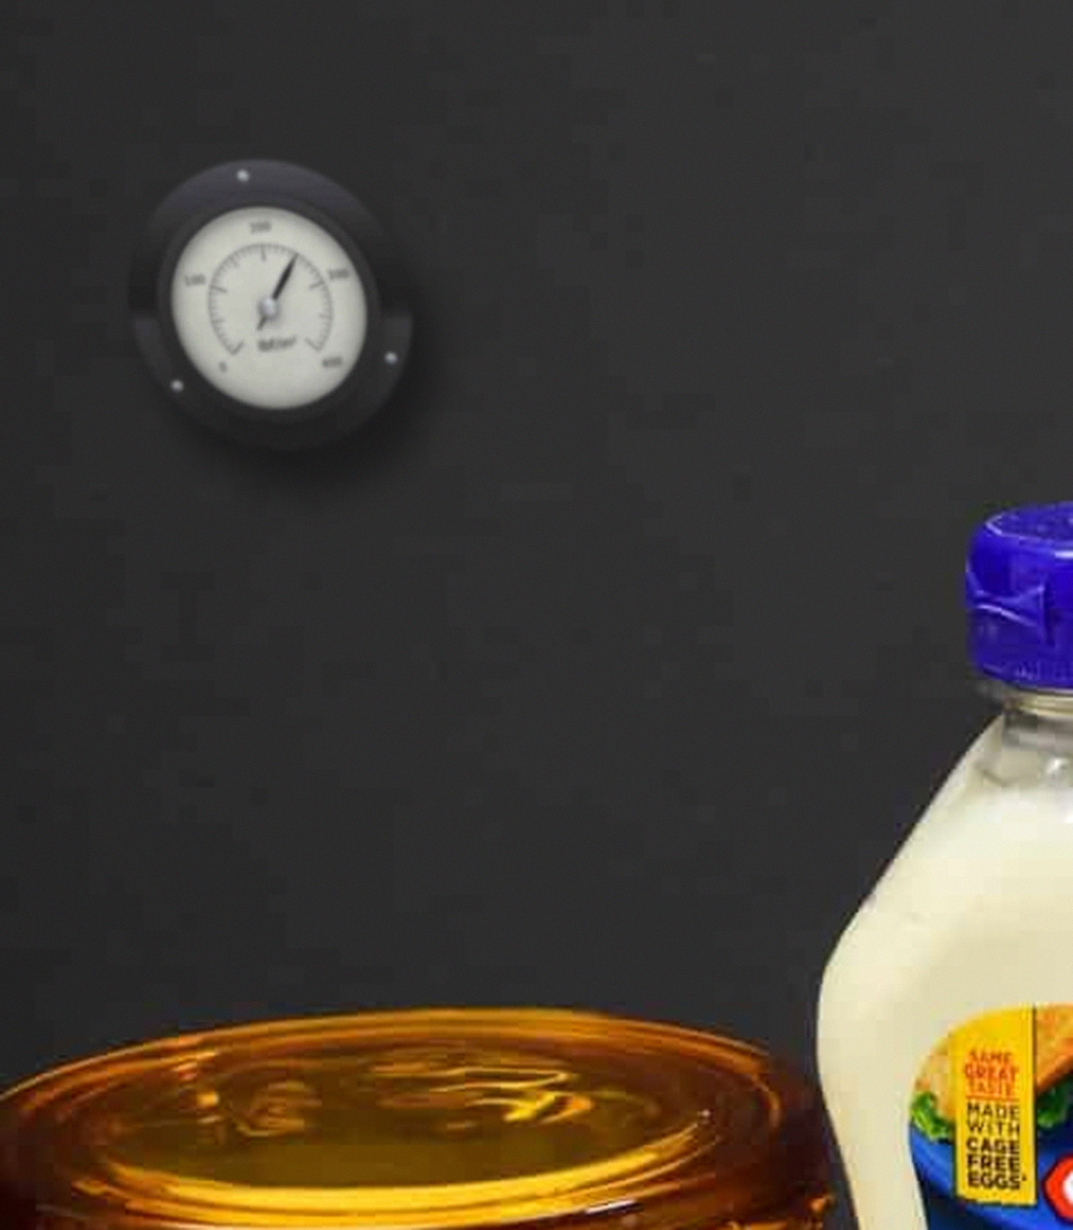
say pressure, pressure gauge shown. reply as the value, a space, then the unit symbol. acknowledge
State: 250 psi
